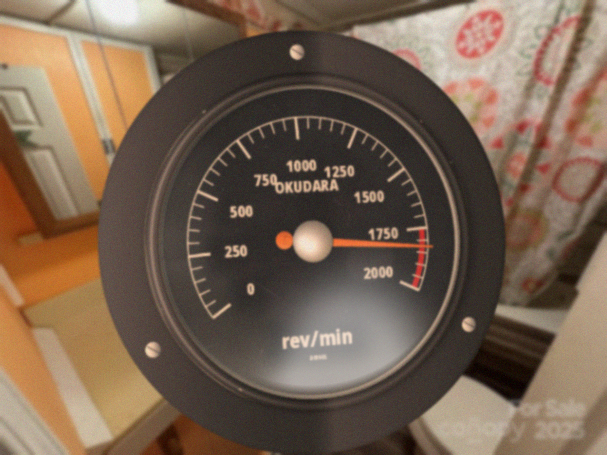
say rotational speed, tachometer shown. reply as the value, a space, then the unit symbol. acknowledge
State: 1825 rpm
